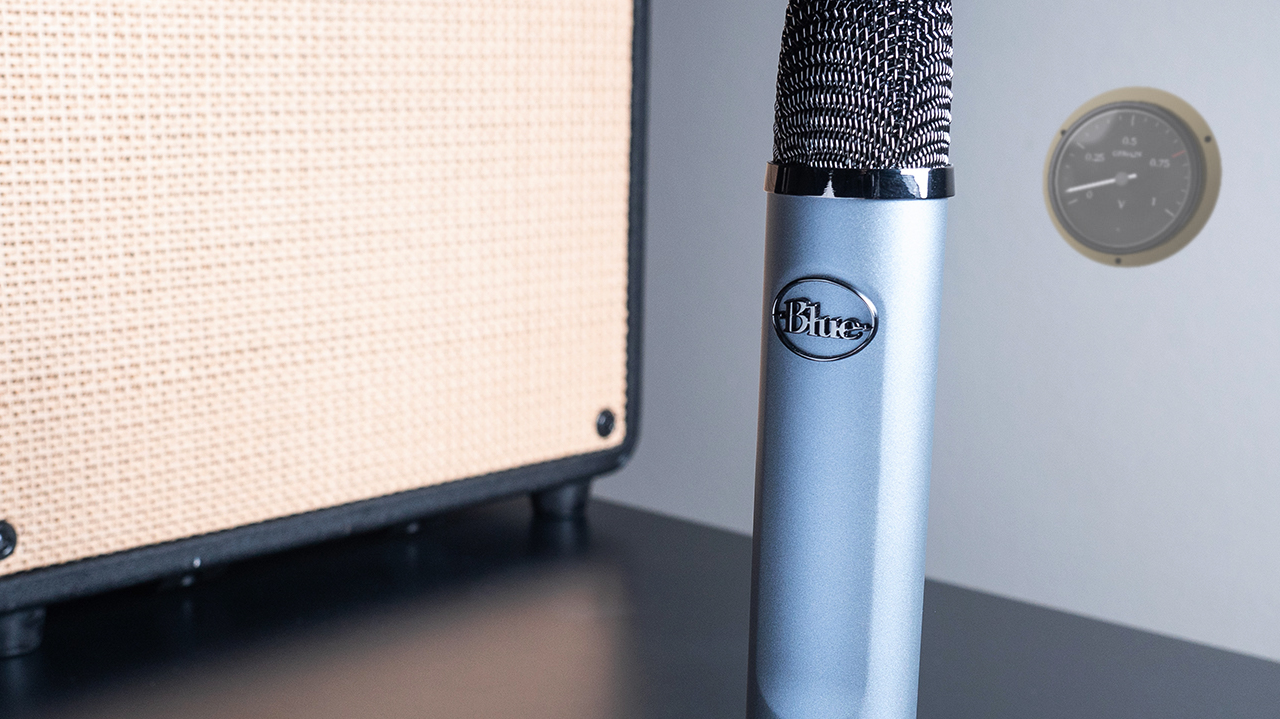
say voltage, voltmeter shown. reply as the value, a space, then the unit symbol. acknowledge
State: 0.05 V
